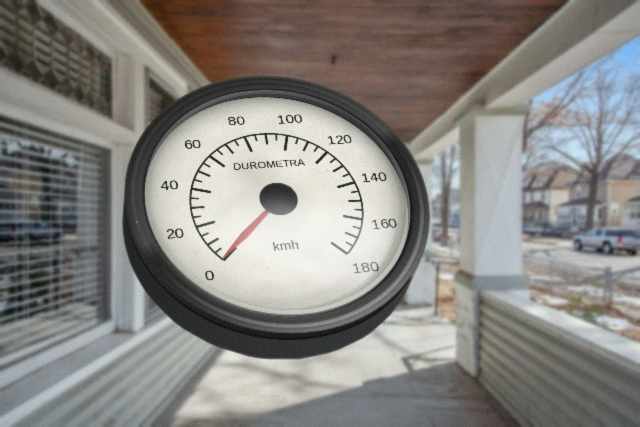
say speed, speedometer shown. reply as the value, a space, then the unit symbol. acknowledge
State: 0 km/h
